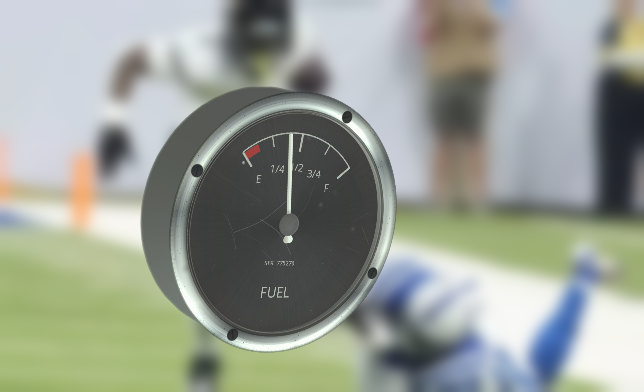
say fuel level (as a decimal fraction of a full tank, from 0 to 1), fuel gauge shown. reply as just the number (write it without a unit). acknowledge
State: 0.375
